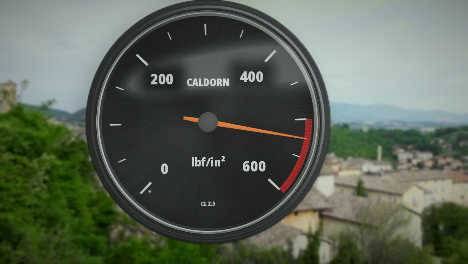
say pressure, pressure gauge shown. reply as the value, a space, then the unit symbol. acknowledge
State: 525 psi
